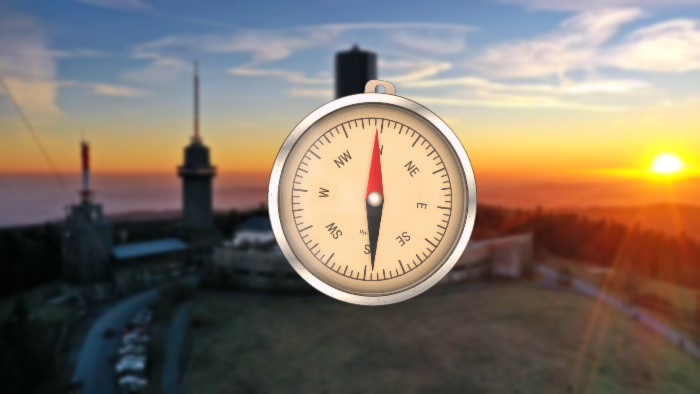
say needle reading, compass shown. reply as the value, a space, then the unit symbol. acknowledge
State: 355 °
